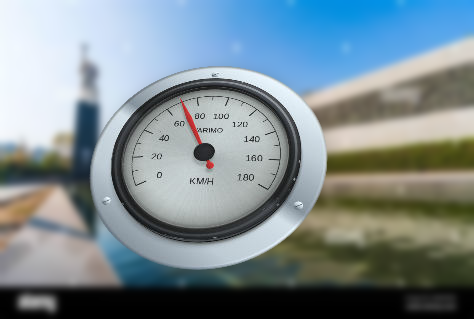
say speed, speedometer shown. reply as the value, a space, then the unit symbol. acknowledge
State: 70 km/h
